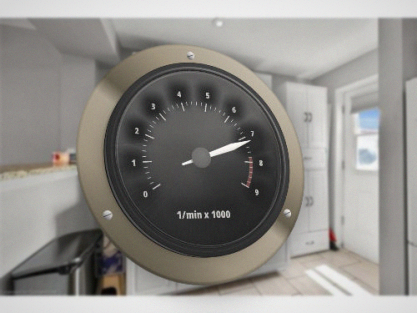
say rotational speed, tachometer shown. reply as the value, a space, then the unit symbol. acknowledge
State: 7200 rpm
